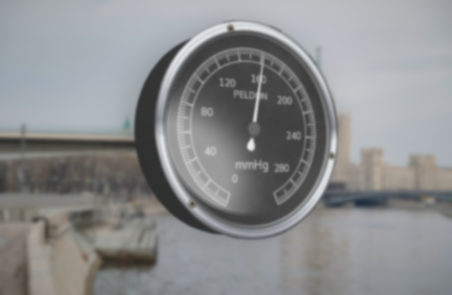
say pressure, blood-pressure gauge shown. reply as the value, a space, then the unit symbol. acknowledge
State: 160 mmHg
